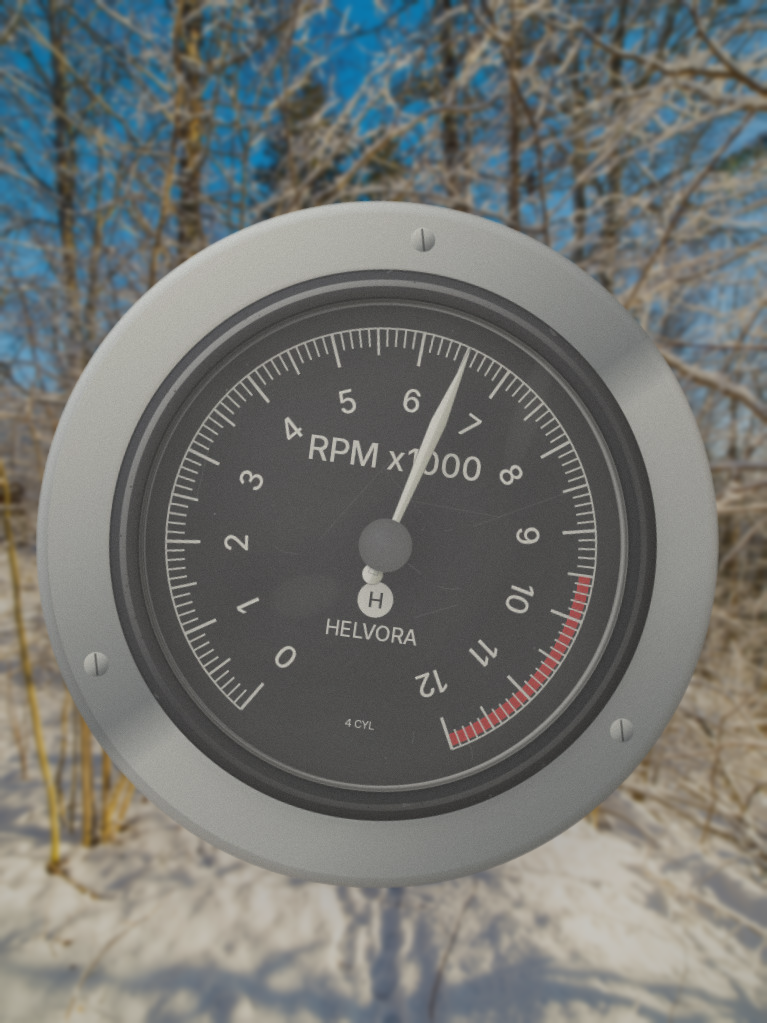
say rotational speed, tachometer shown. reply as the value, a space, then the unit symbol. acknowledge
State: 6500 rpm
